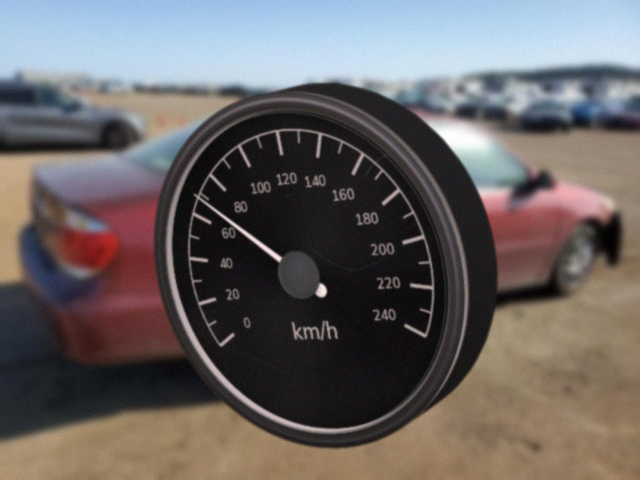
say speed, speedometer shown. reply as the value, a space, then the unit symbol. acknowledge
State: 70 km/h
